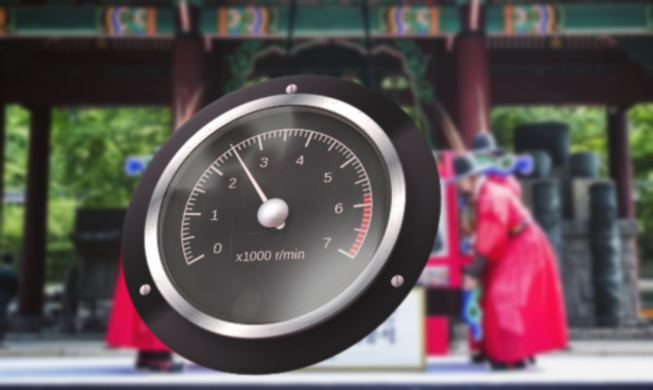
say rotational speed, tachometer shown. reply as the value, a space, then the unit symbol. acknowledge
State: 2500 rpm
